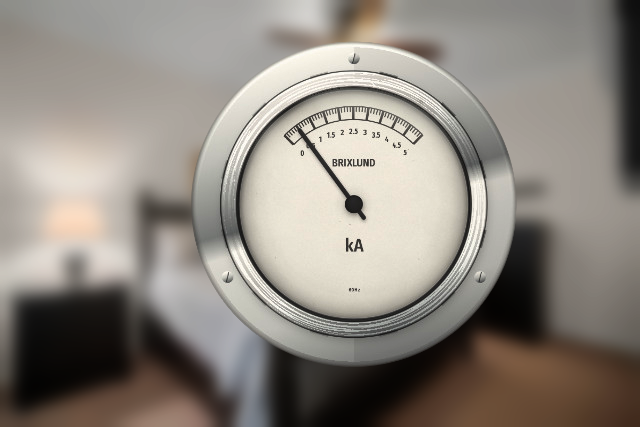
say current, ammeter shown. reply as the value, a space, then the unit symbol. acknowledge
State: 0.5 kA
